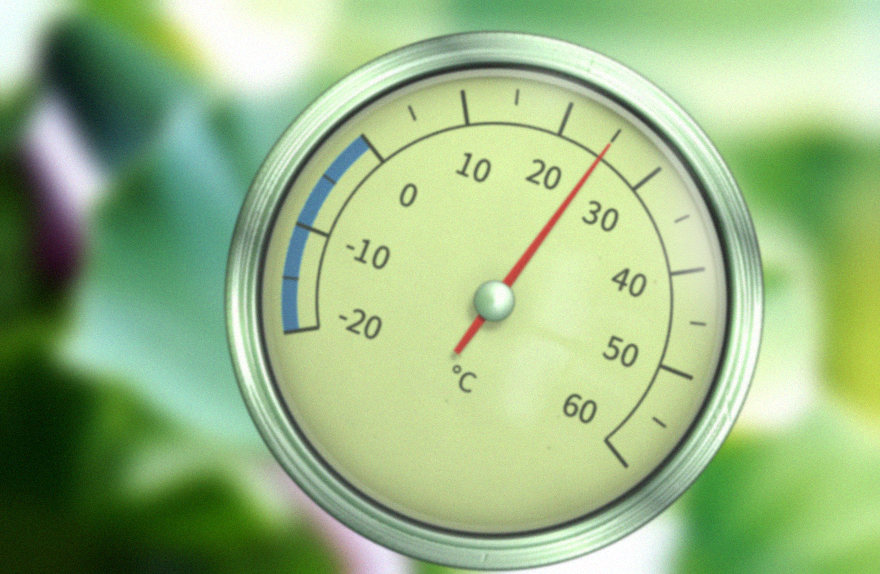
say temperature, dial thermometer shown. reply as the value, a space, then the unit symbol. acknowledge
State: 25 °C
